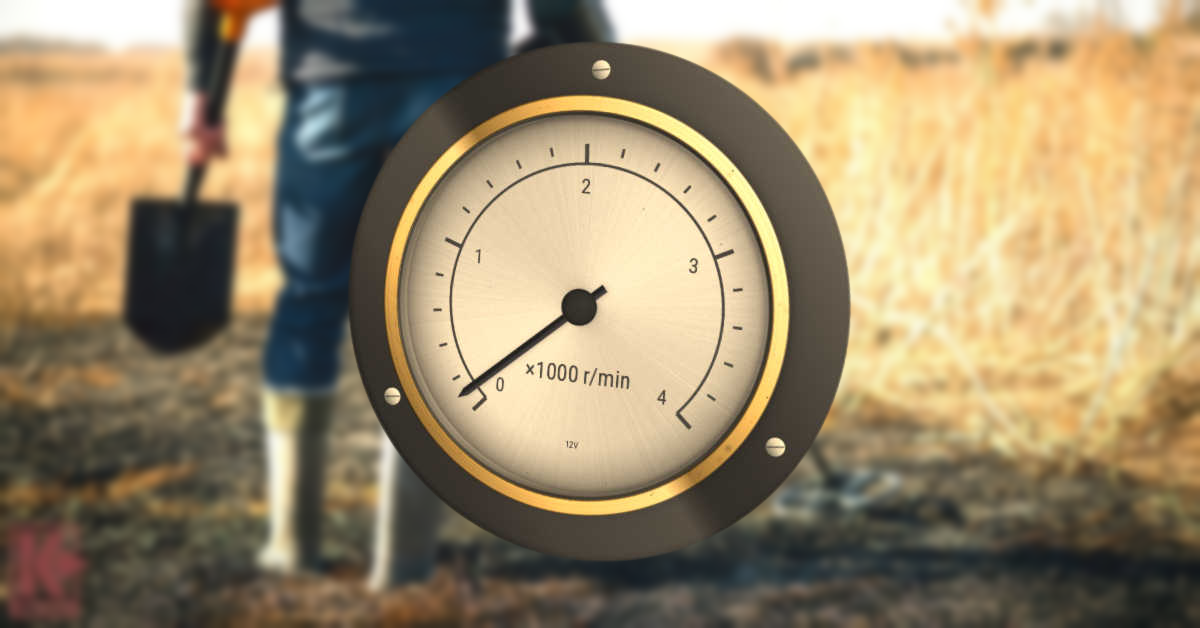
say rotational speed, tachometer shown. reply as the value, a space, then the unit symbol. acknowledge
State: 100 rpm
